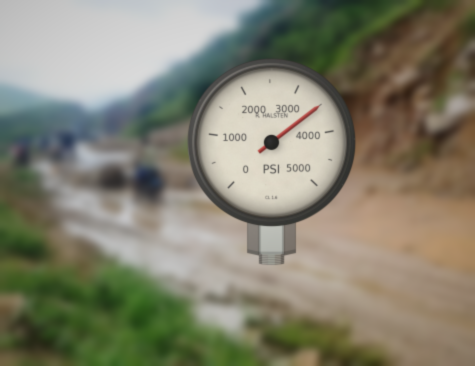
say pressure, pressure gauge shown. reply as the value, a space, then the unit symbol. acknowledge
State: 3500 psi
